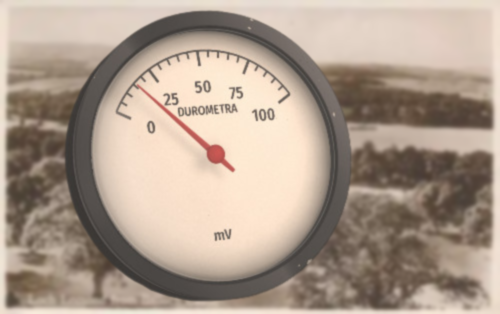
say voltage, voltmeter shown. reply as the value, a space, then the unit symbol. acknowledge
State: 15 mV
